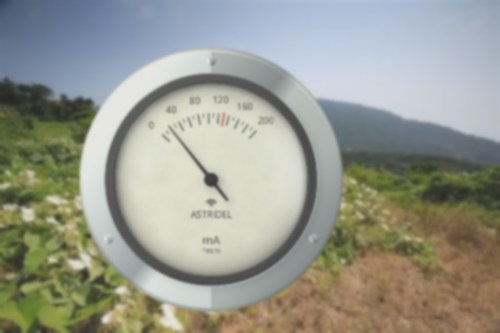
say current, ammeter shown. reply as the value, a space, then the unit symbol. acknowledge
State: 20 mA
